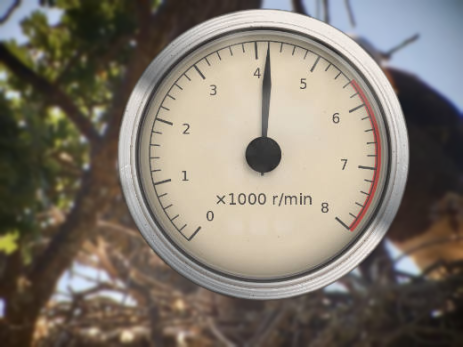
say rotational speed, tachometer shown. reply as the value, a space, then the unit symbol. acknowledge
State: 4200 rpm
